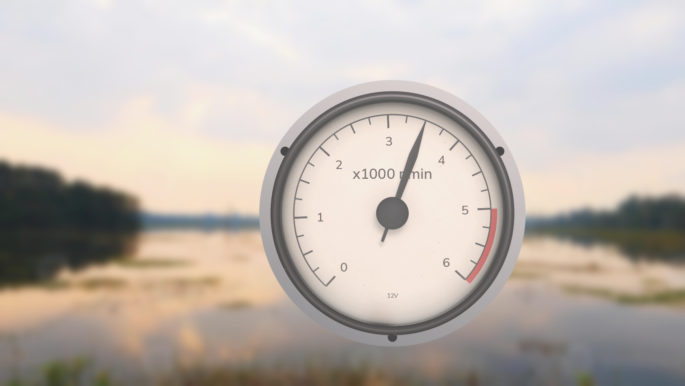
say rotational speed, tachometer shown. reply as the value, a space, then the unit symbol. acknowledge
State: 3500 rpm
